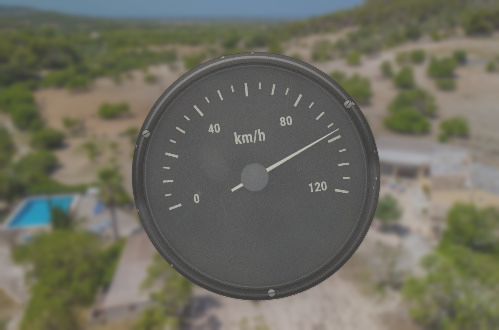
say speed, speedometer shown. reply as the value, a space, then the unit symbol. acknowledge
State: 97.5 km/h
